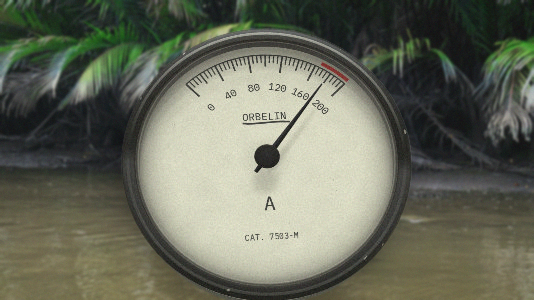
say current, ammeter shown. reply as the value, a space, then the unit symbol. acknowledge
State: 180 A
